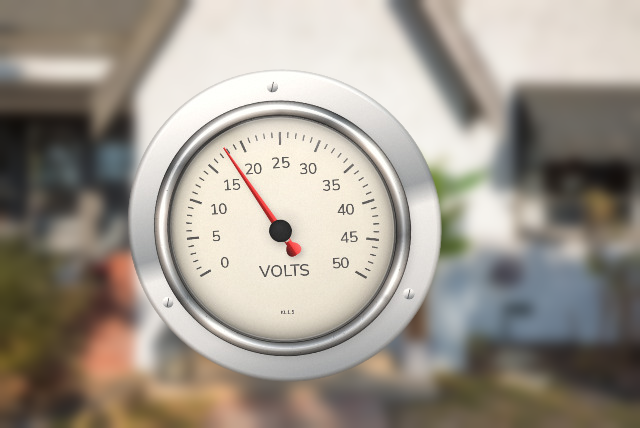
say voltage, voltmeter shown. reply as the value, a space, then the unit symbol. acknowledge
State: 18 V
